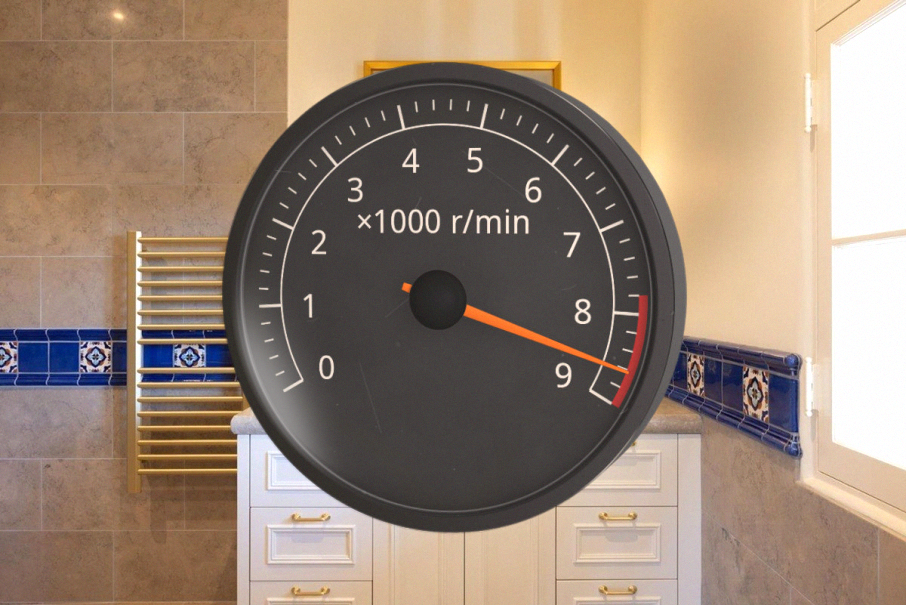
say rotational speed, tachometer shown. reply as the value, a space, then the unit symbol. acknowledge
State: 8600 rpm
